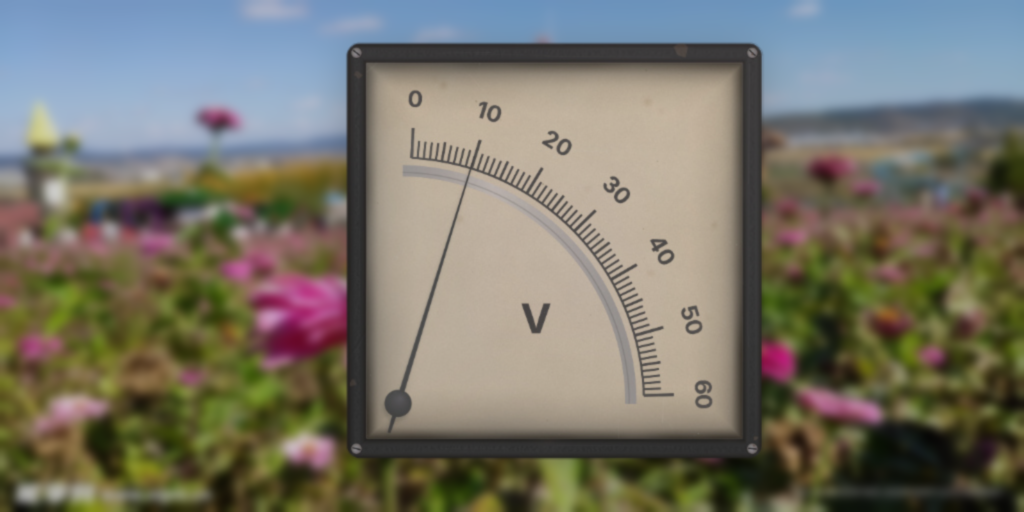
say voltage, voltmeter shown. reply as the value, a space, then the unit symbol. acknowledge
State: 10 V
